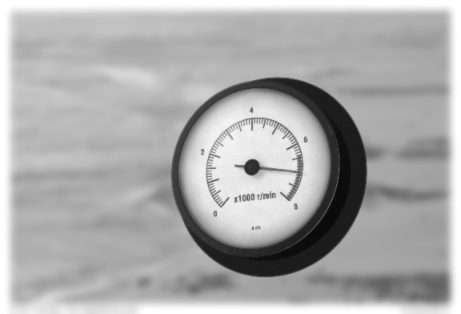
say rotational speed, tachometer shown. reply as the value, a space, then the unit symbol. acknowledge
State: 7000 rpm
